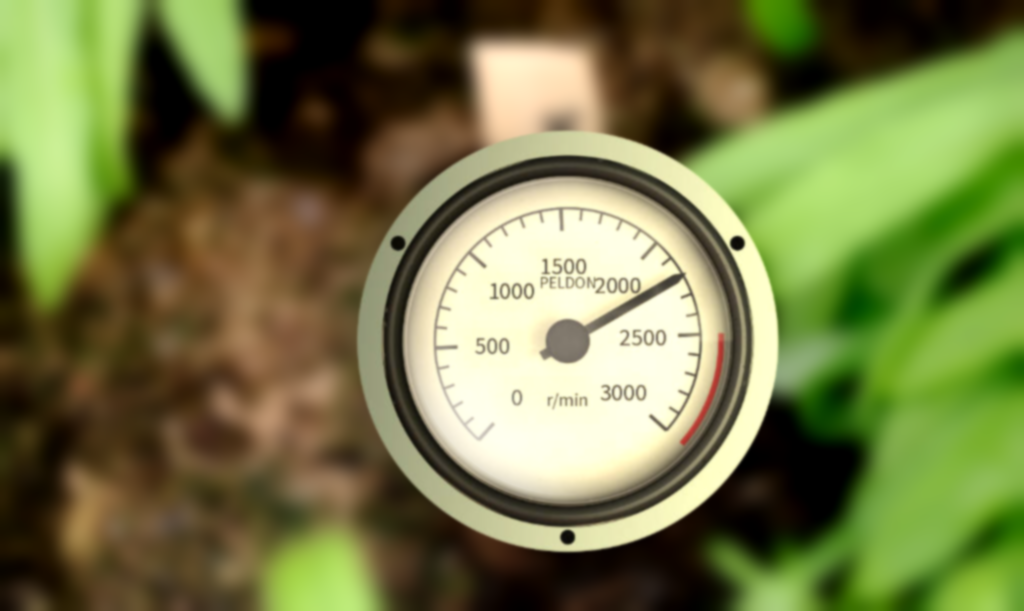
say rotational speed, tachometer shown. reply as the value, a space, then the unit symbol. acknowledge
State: 2200 rpm
